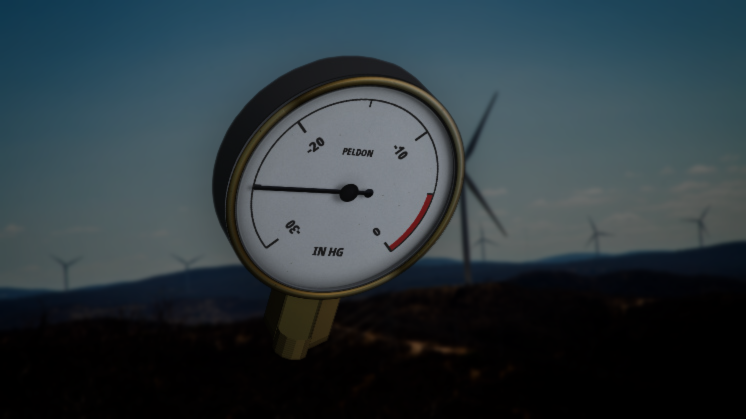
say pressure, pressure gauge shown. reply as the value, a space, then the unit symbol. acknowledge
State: -25 inHg
